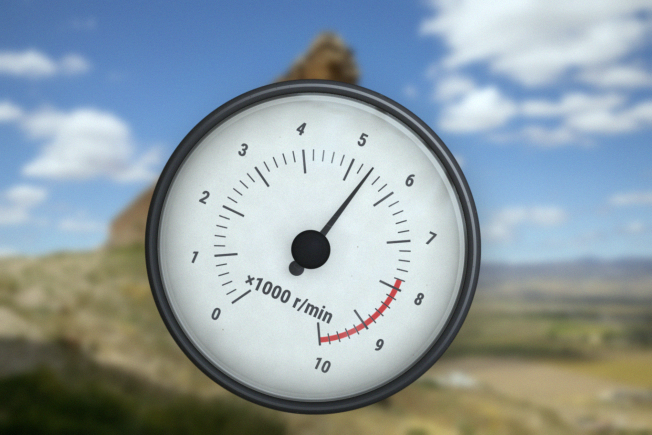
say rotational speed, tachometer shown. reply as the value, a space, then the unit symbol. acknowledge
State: 5400 rpm
